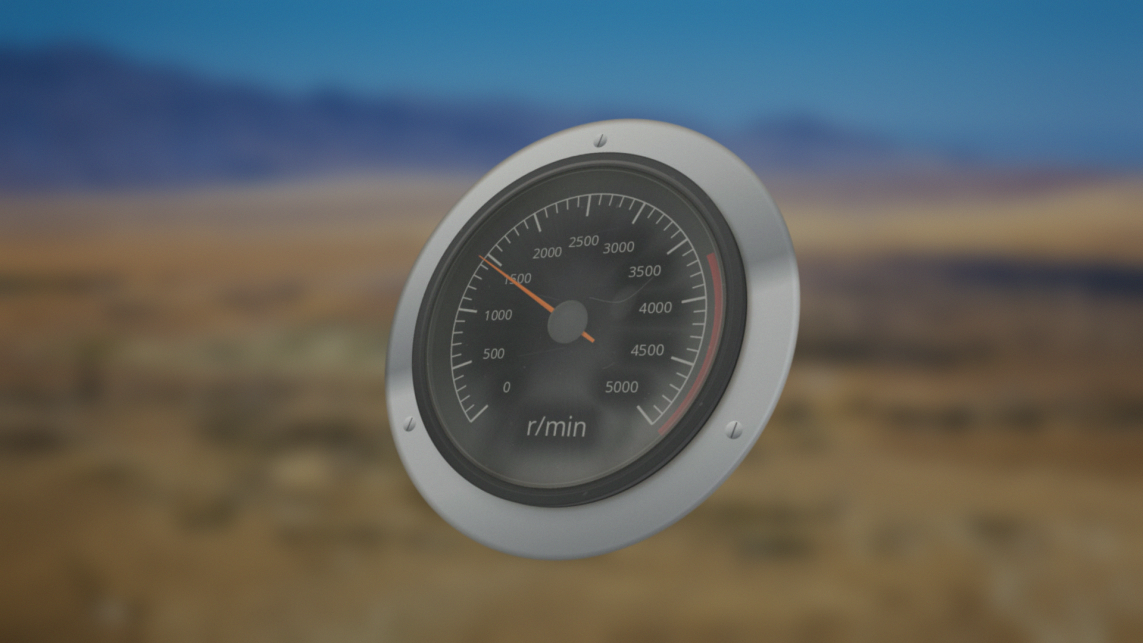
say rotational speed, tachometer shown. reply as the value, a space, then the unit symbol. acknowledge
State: 1450 rpm
